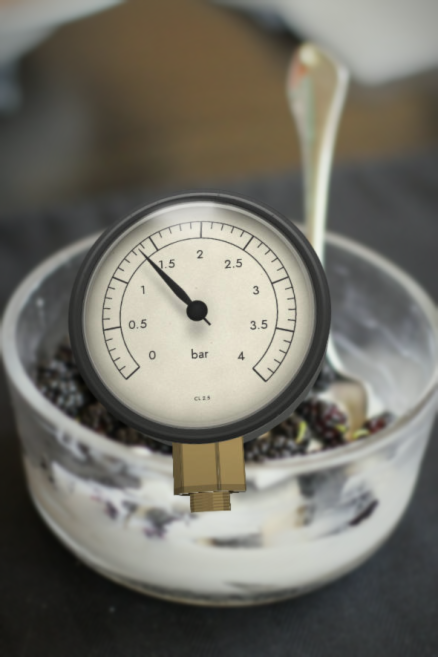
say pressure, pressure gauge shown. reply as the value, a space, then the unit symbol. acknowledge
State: 1.35 bar
